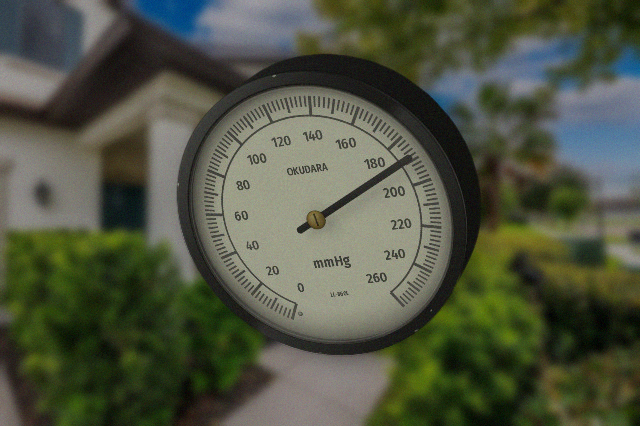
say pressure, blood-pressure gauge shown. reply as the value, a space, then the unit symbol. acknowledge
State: 188 mmHg
